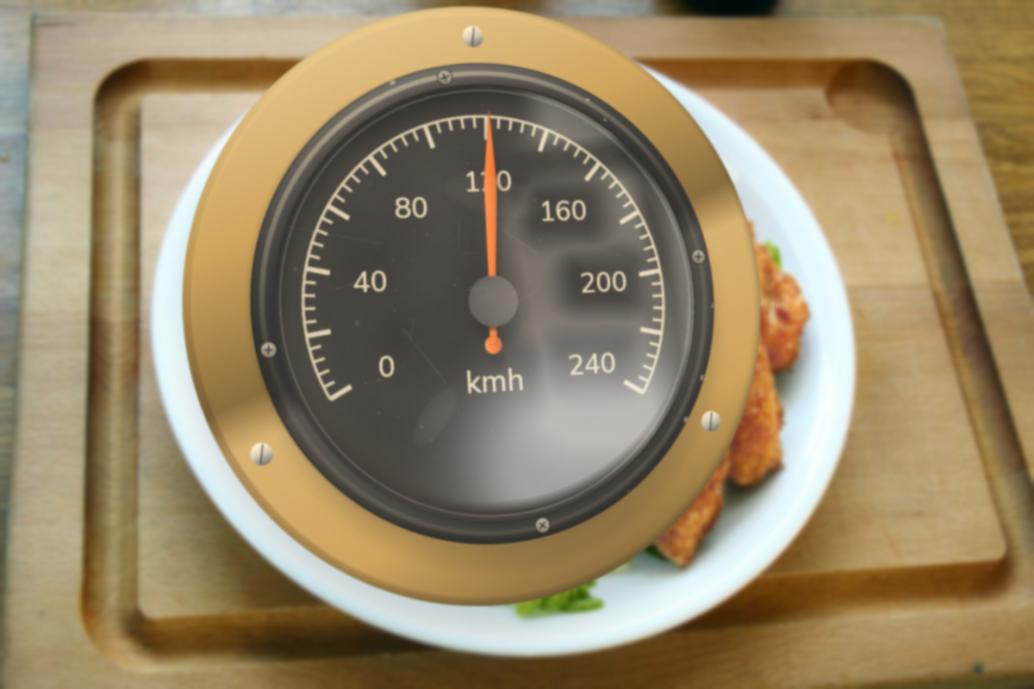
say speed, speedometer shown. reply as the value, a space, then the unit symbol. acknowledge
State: 120 km/h
